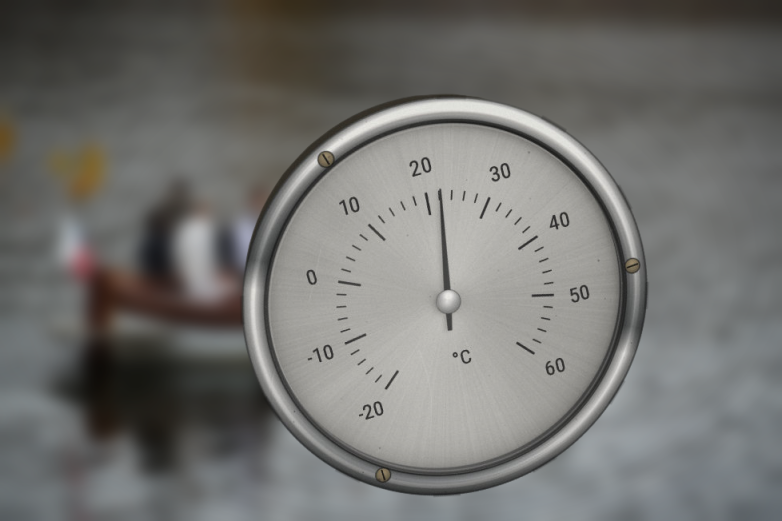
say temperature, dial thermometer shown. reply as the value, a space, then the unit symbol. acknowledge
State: 22 °C
